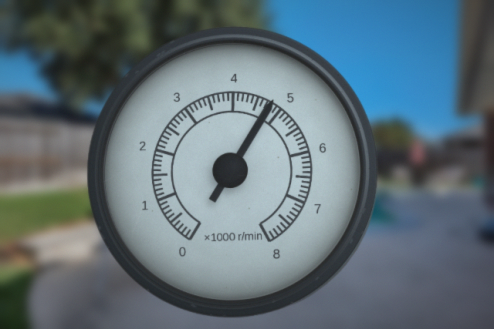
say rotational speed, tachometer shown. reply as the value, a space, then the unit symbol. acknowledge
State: 4800 rpm
